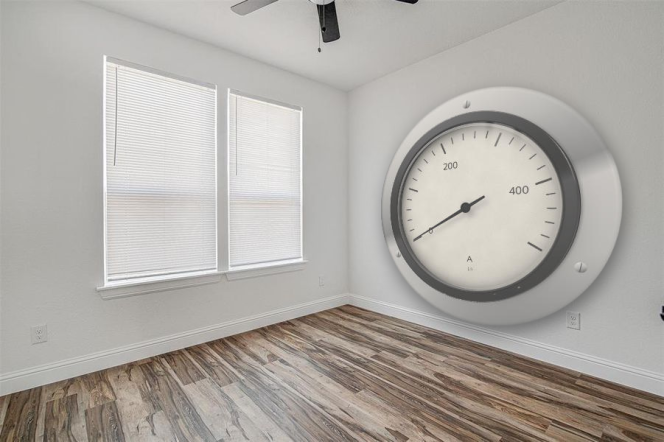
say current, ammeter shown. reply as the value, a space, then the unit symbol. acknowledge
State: 0 A
